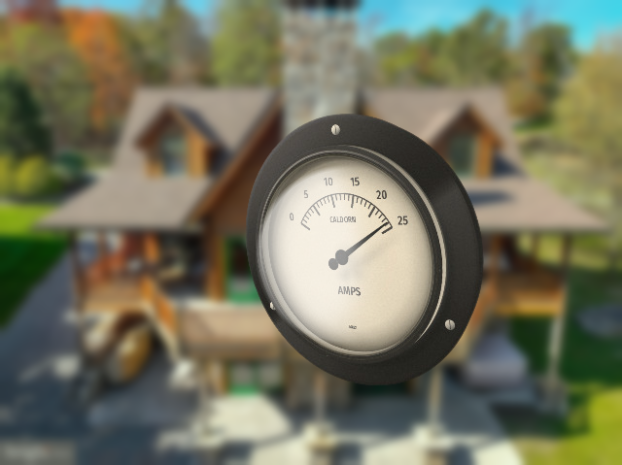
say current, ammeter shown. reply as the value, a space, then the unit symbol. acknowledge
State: 24 A
